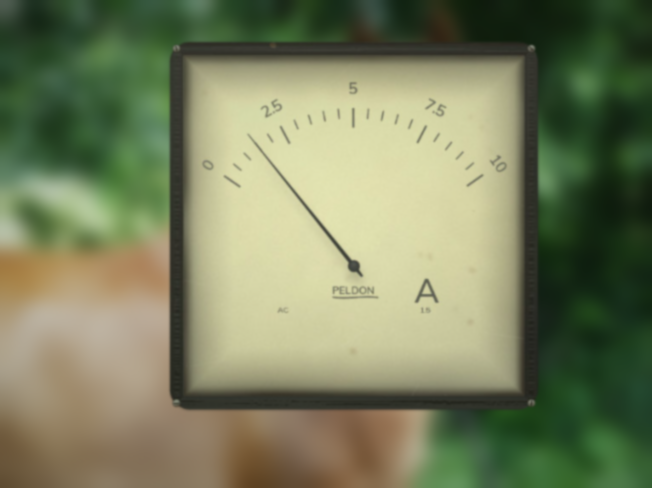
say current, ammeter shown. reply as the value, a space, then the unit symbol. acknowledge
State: 1.5 A
